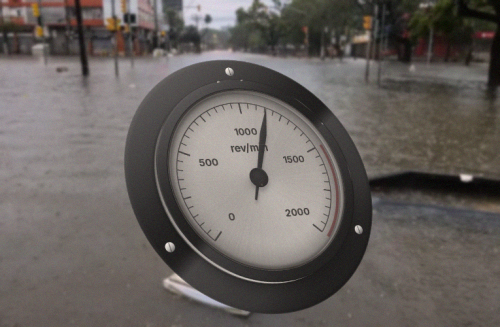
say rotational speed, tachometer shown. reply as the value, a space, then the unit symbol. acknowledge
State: 1150 rpm
